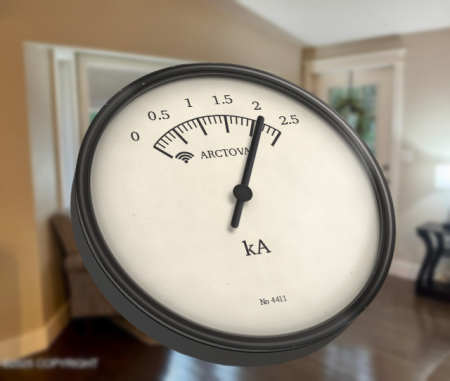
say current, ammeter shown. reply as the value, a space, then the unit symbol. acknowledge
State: 2.1 kA
